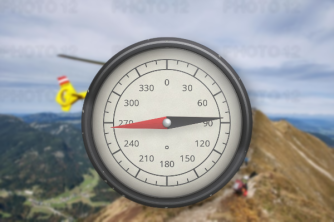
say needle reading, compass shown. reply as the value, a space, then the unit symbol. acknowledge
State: 265 °
